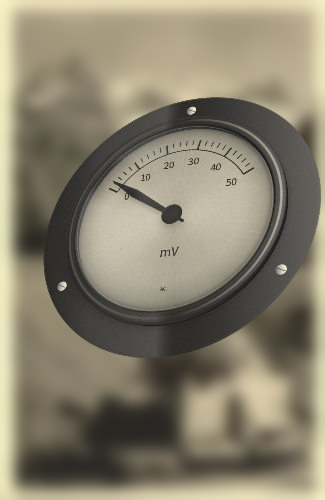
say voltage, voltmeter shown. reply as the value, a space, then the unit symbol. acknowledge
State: 2 mV
